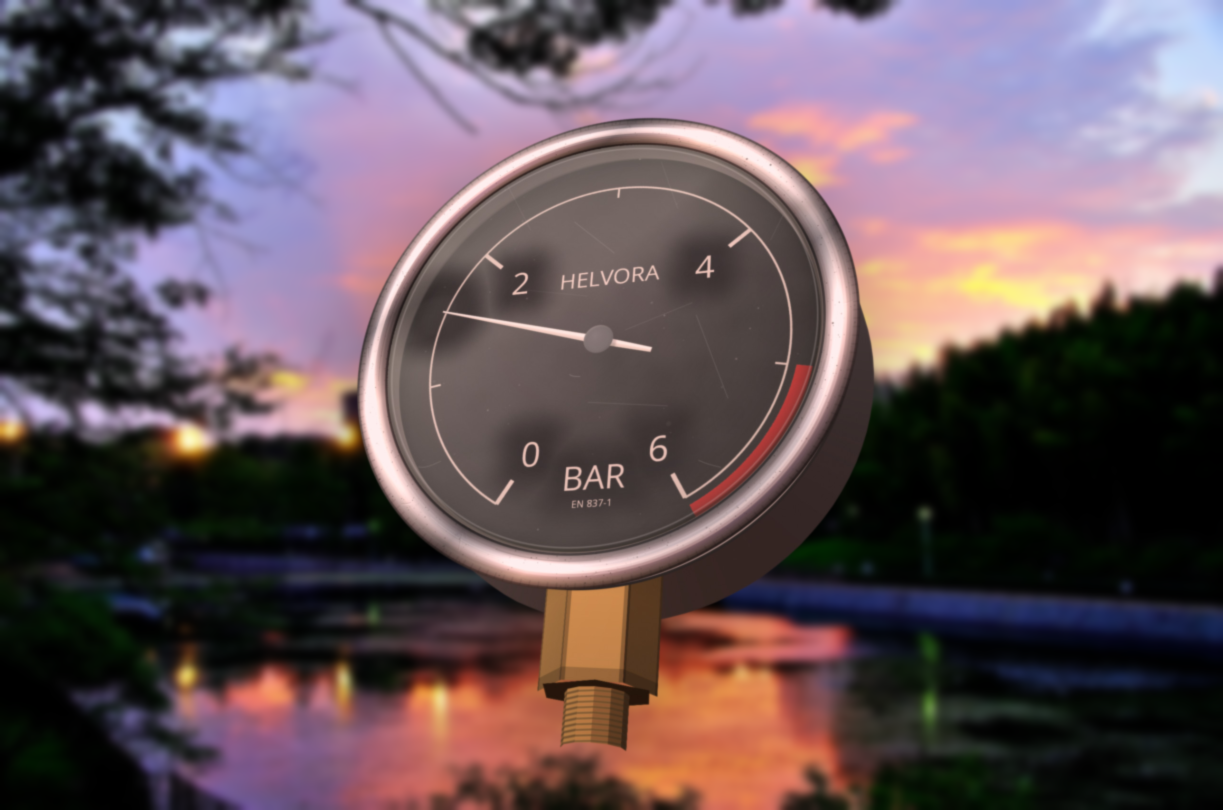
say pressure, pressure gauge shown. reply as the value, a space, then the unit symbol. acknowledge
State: 1.5 bar
